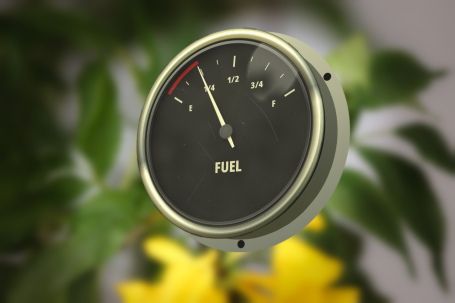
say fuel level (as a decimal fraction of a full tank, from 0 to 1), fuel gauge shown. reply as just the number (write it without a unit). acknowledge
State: 0.25
